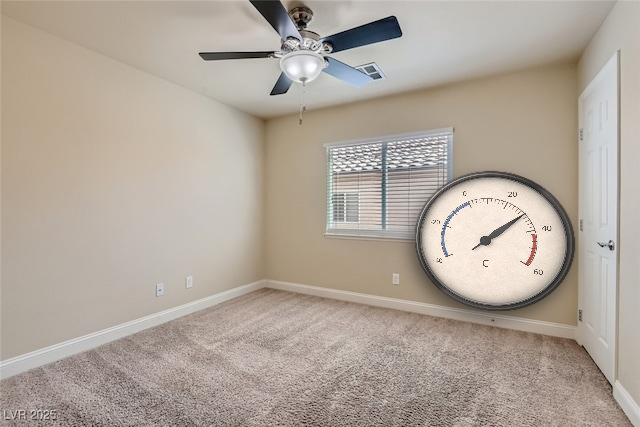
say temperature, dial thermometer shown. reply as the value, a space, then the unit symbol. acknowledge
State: 30 °C
